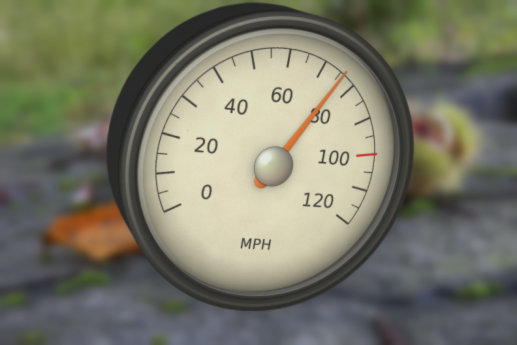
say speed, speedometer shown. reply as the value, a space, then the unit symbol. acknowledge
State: 75 mph
